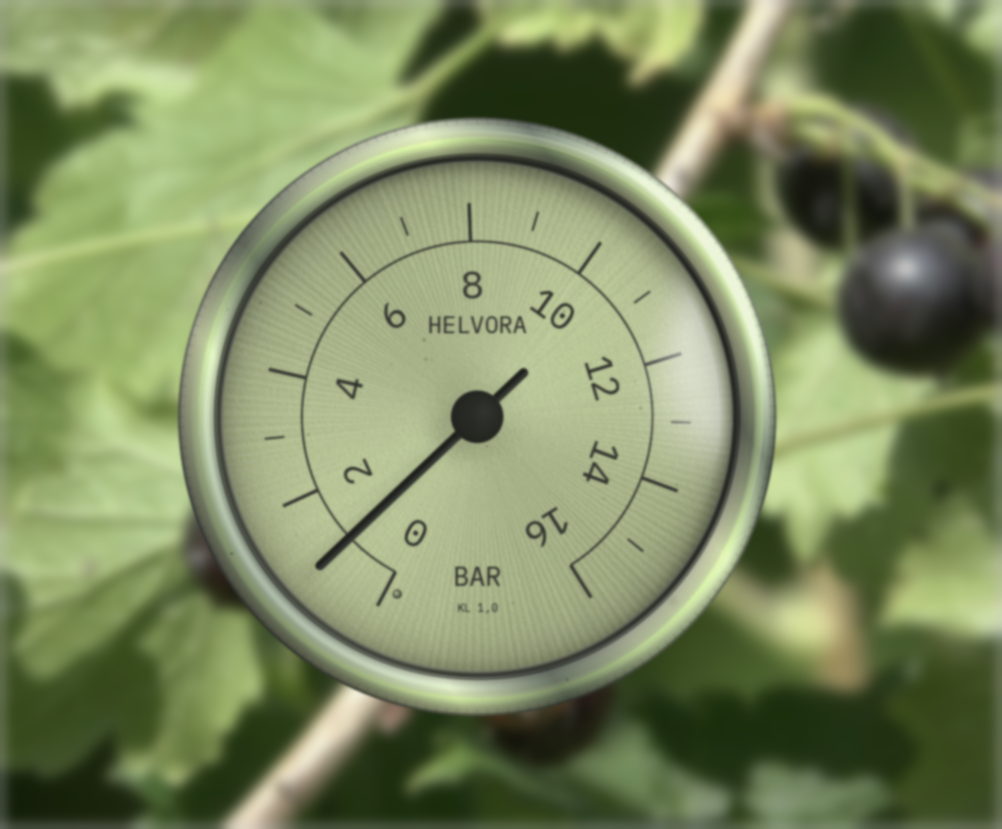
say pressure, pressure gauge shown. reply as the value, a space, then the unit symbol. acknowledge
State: 1 bar
